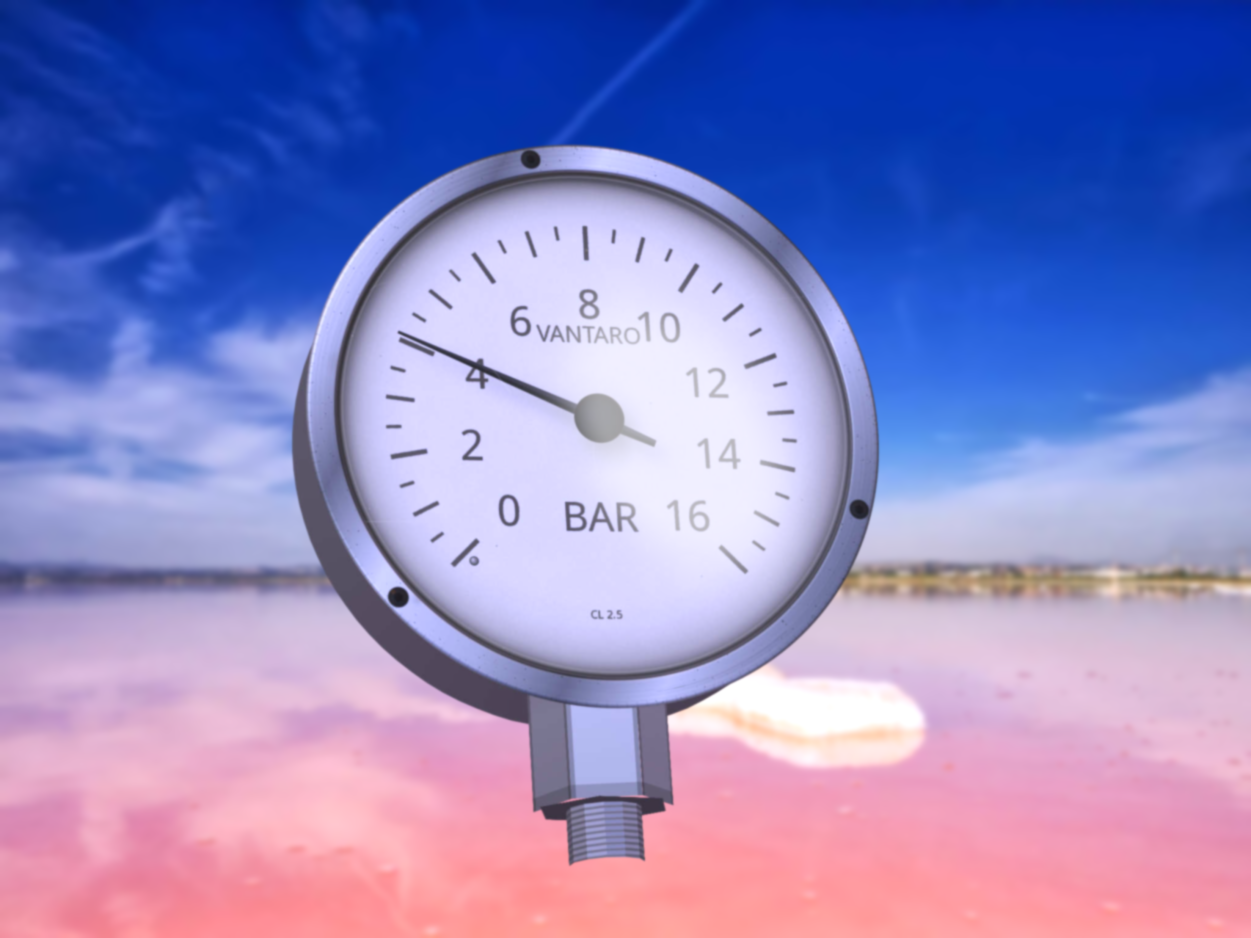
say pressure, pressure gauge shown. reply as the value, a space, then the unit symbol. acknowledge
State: 4 bar
